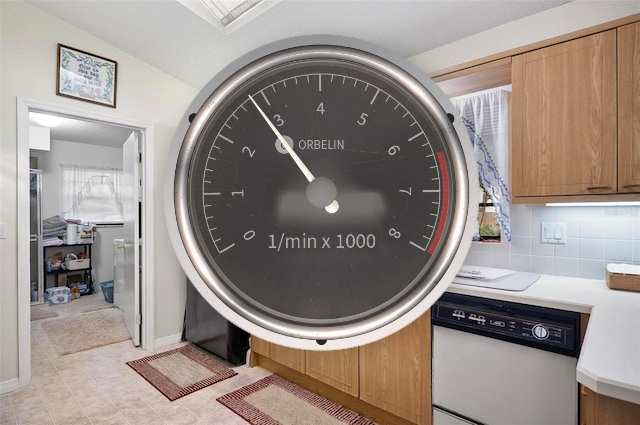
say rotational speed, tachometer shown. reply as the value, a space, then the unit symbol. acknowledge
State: 2800 rpm
